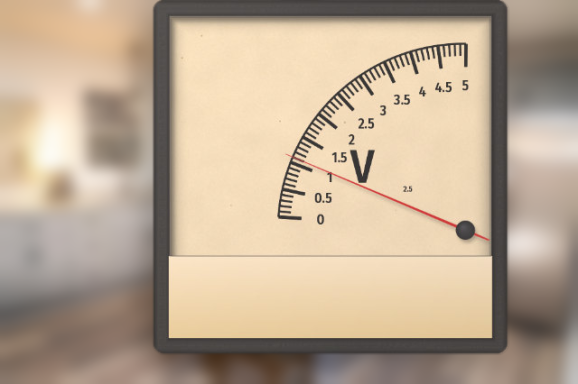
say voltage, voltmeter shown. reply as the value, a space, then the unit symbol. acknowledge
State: 1.1 V
